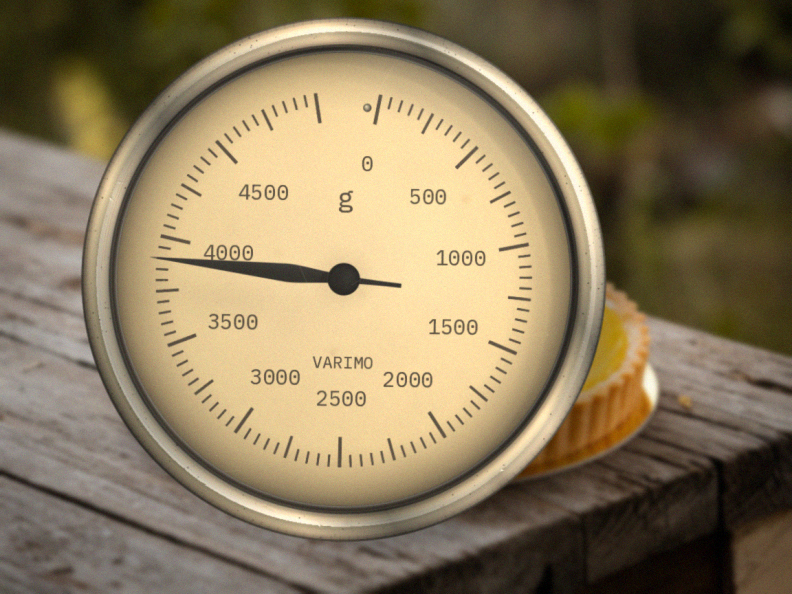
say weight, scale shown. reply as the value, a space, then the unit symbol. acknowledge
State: 3900 g
